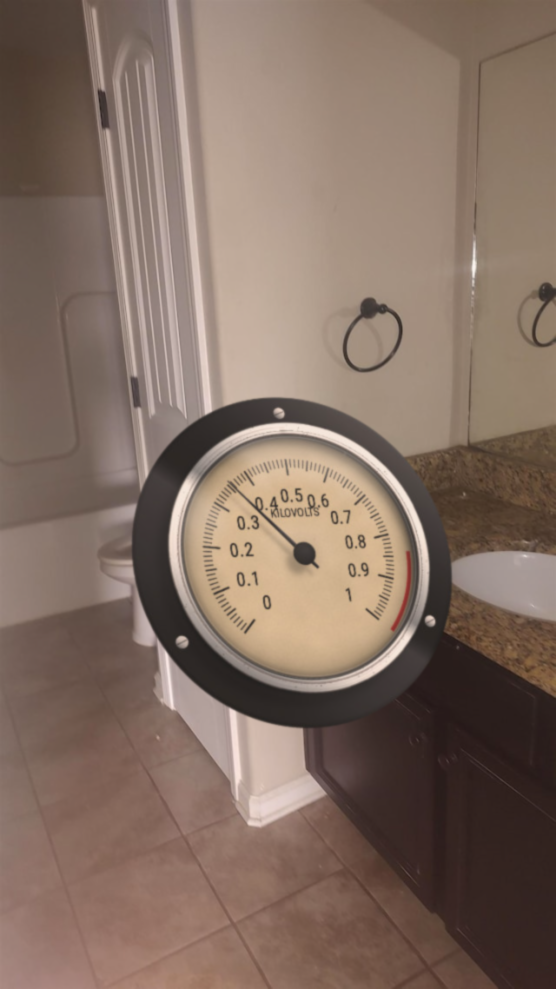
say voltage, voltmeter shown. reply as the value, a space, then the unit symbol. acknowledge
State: 0.35 kV
